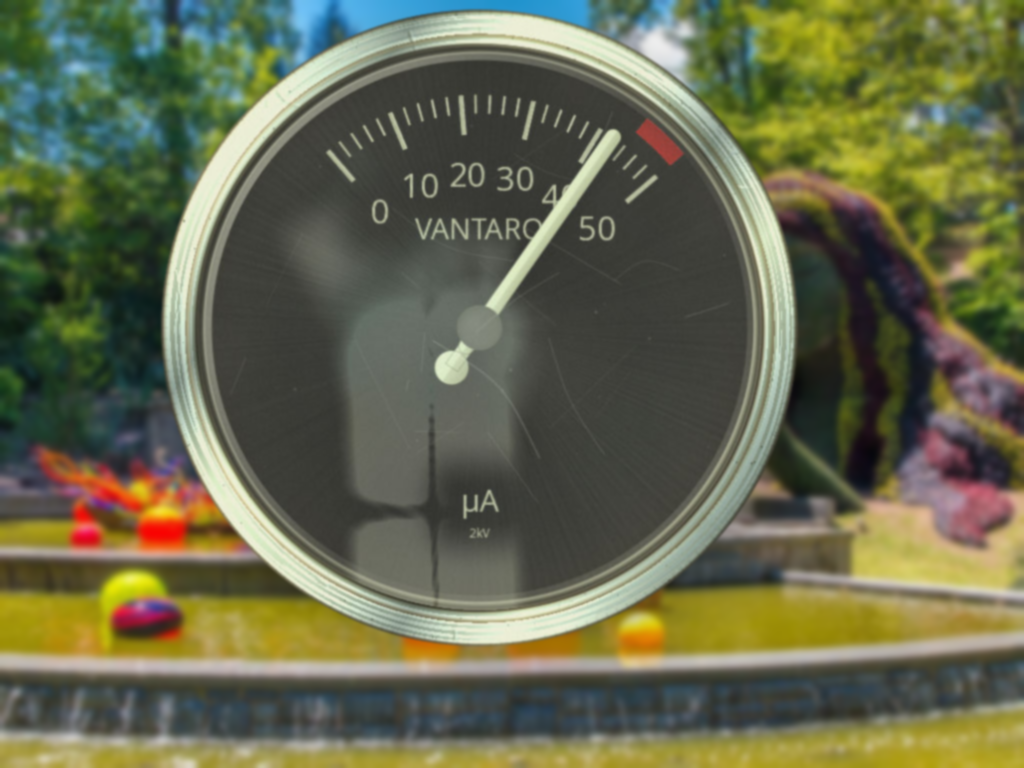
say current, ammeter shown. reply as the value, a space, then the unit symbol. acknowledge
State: 42 µA
